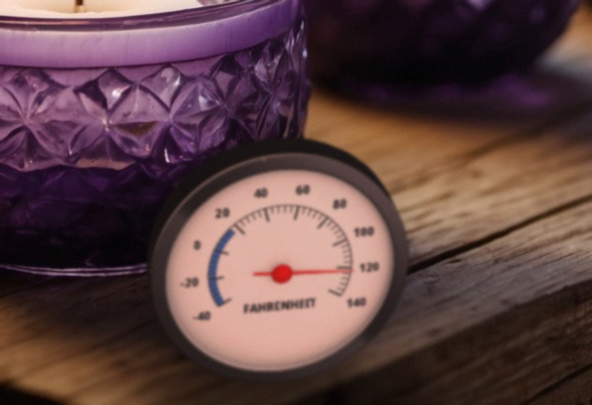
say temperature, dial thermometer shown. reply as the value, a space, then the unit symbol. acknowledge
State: 120 °F
